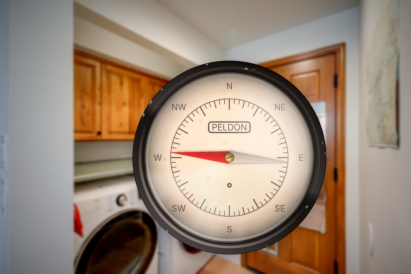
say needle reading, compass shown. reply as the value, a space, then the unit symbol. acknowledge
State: 275 °
